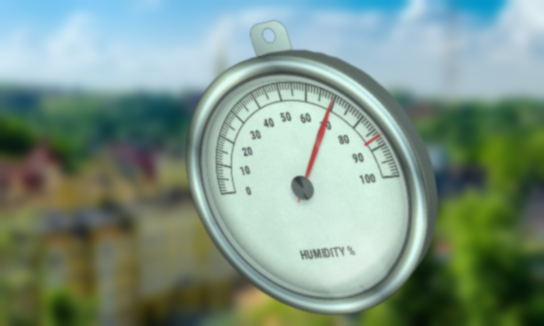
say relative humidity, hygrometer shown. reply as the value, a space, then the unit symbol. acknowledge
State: 70 %
